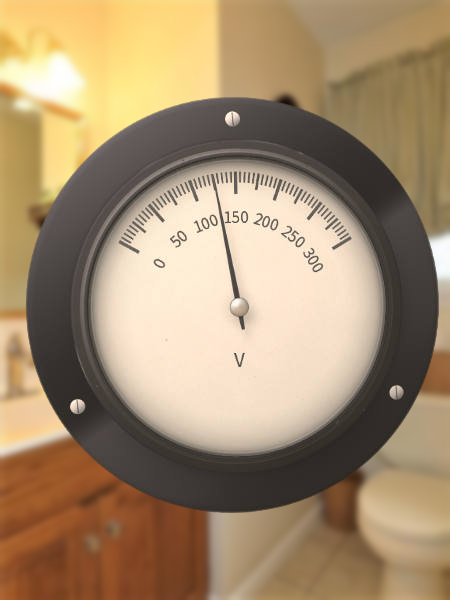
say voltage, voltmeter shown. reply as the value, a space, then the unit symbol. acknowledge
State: 125 V
